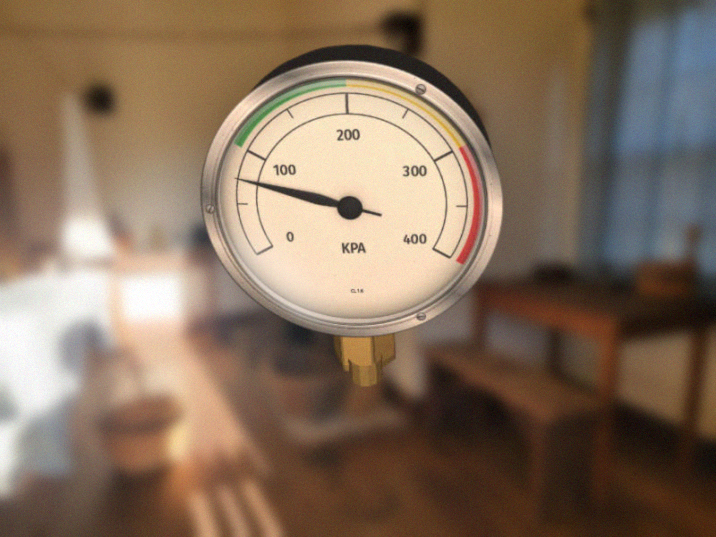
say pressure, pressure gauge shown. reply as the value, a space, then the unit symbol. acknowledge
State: 75 kPa
